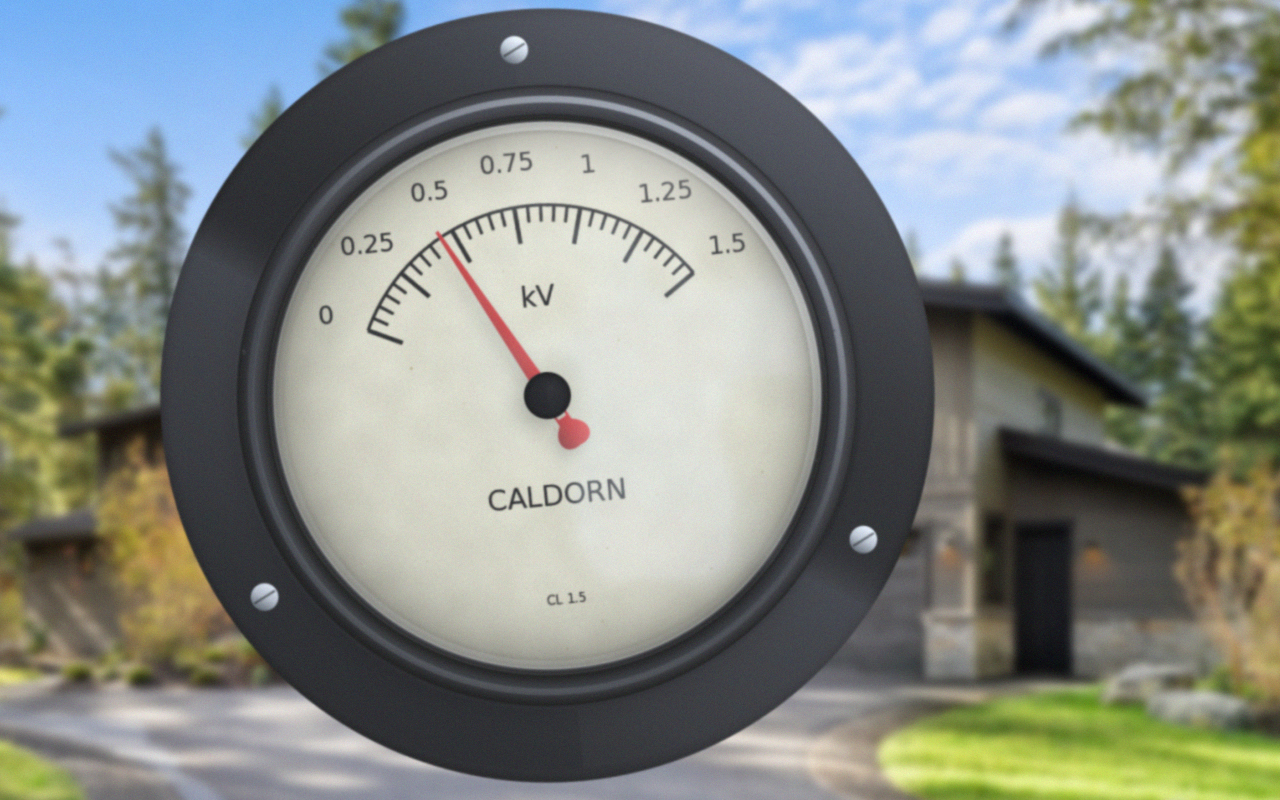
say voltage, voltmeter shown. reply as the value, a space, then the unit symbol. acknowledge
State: 0.45 kV
